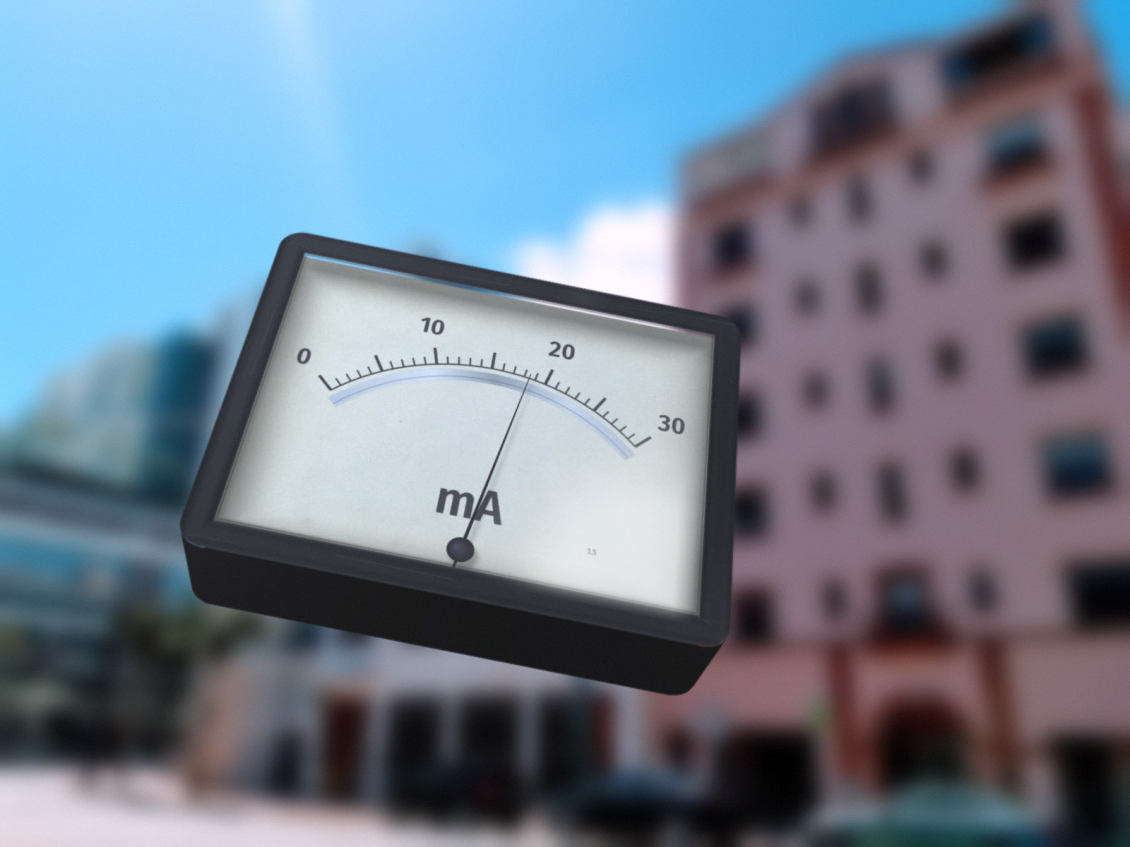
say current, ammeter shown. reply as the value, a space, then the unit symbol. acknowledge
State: 18.5 mA
